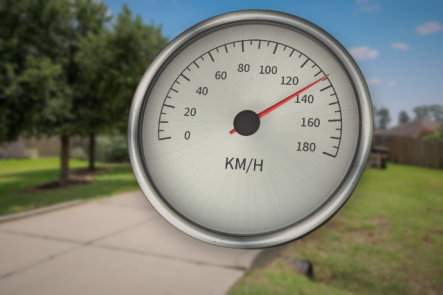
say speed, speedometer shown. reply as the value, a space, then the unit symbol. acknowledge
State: 135 km/h
